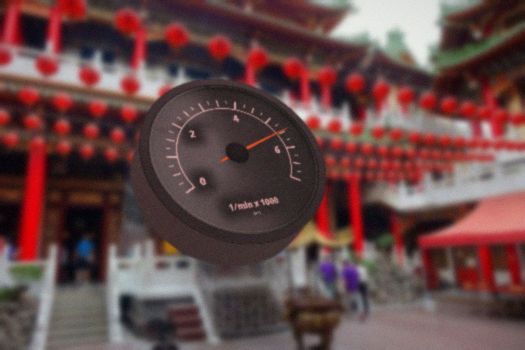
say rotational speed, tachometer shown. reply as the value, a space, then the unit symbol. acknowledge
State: 5500 rpm
